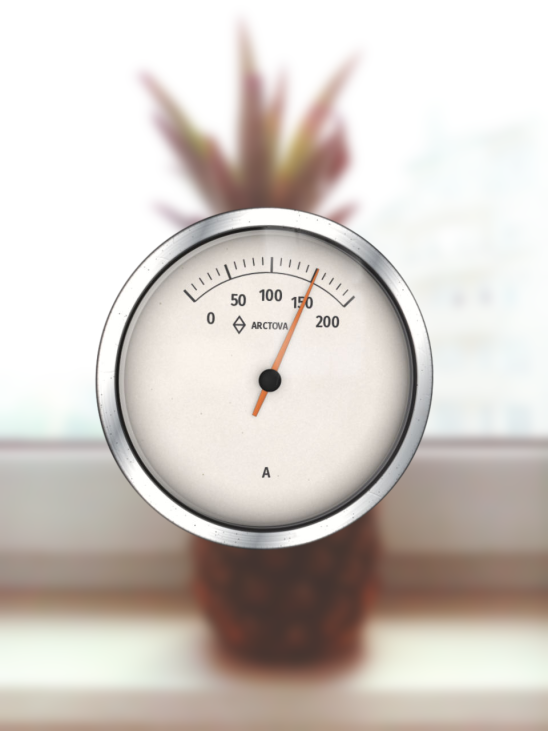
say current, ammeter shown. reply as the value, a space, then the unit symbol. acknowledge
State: 150 A
